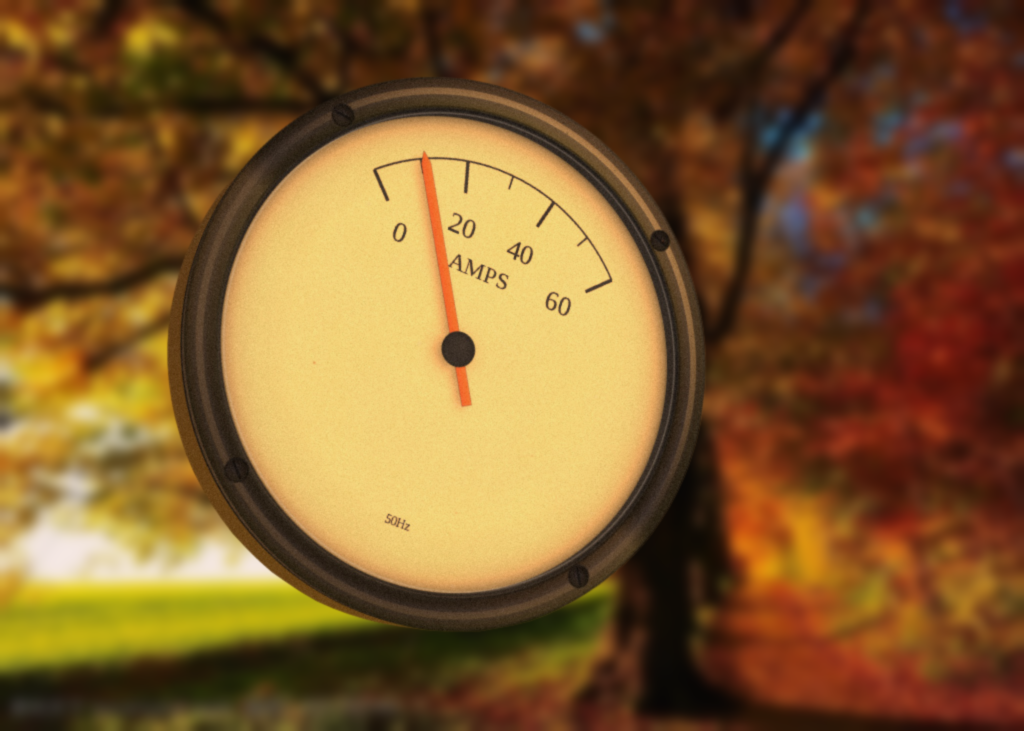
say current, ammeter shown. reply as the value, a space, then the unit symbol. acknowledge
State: 10 A
